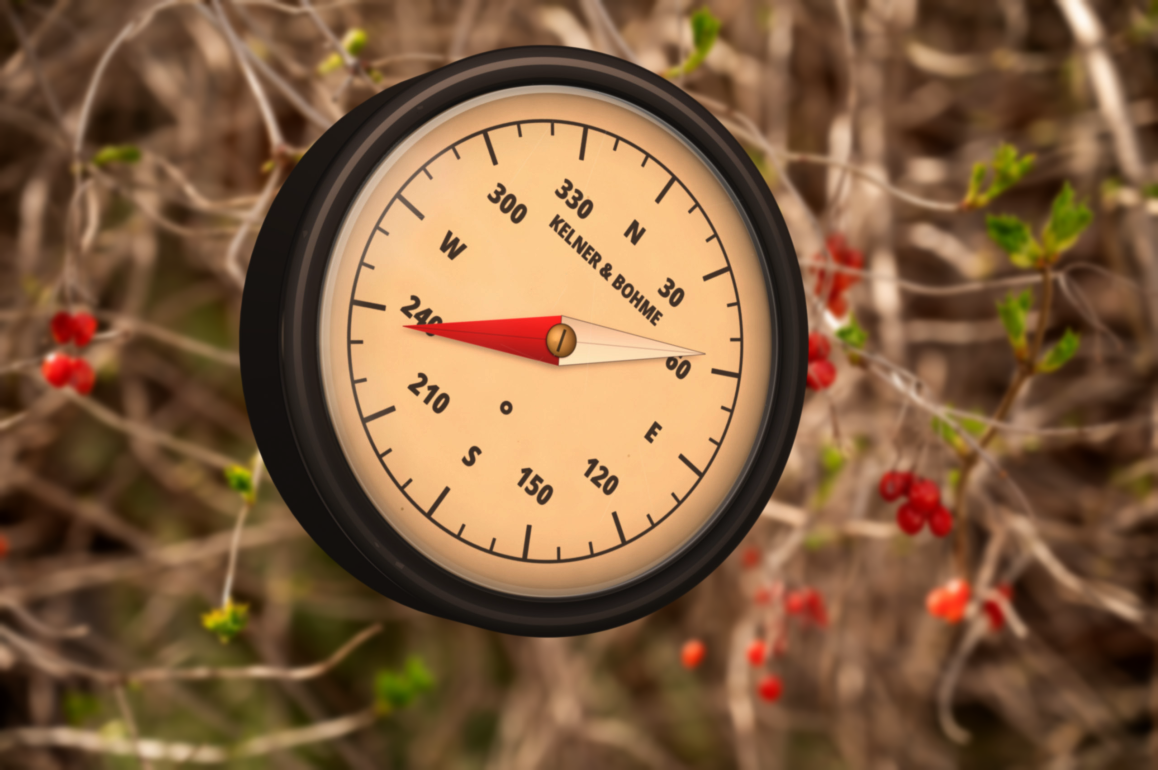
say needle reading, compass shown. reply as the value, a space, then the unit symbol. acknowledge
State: 235 °
